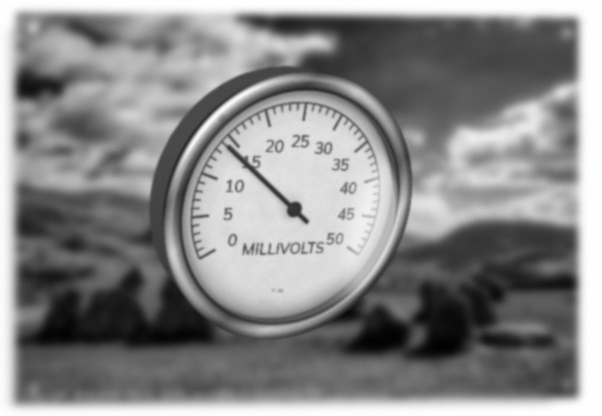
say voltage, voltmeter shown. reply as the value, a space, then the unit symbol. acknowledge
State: 14 mV
